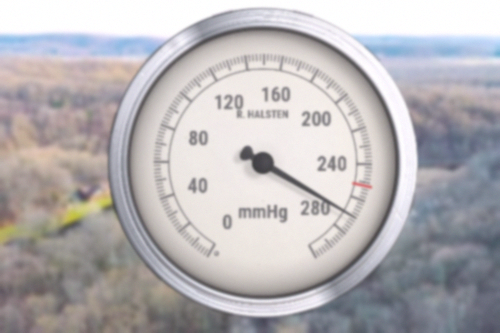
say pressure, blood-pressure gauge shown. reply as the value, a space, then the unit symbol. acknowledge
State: 270 mmHg
